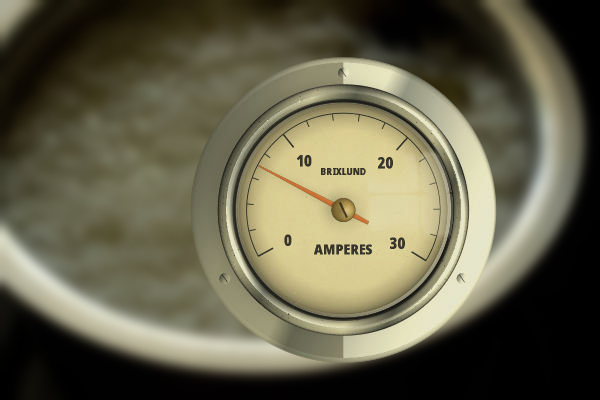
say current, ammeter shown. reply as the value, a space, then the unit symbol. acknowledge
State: 7 A
